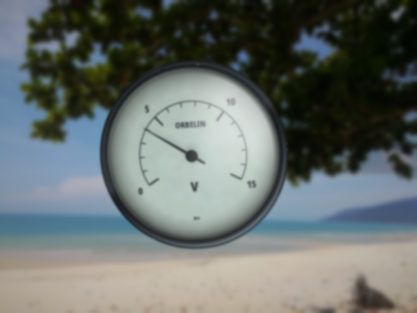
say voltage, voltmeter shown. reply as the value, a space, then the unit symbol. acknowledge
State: 4 V
